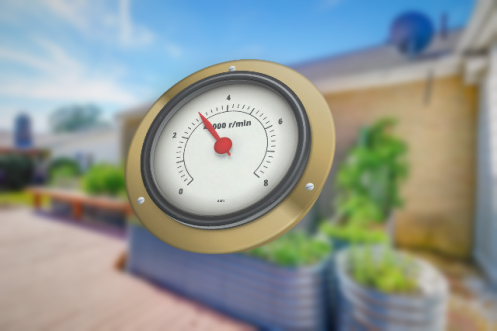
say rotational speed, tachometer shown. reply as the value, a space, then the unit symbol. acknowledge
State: 3000 rpm
